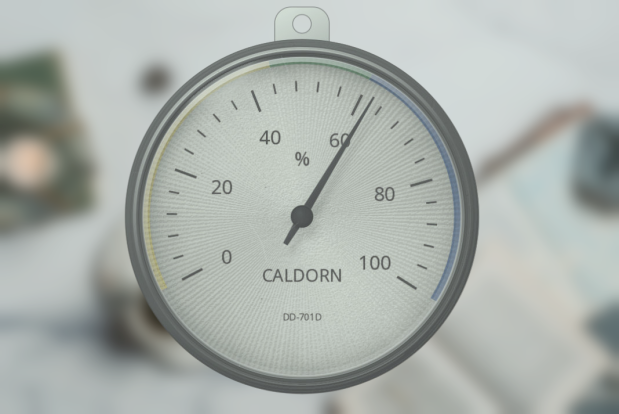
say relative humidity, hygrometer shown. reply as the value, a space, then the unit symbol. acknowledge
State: 62 %
